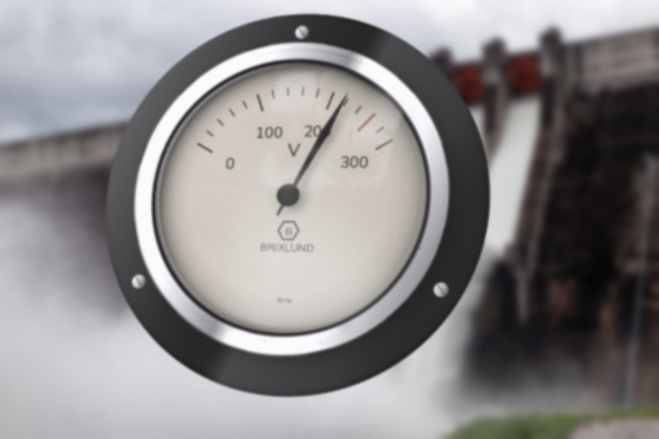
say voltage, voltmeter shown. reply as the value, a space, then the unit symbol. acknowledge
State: 220 V
